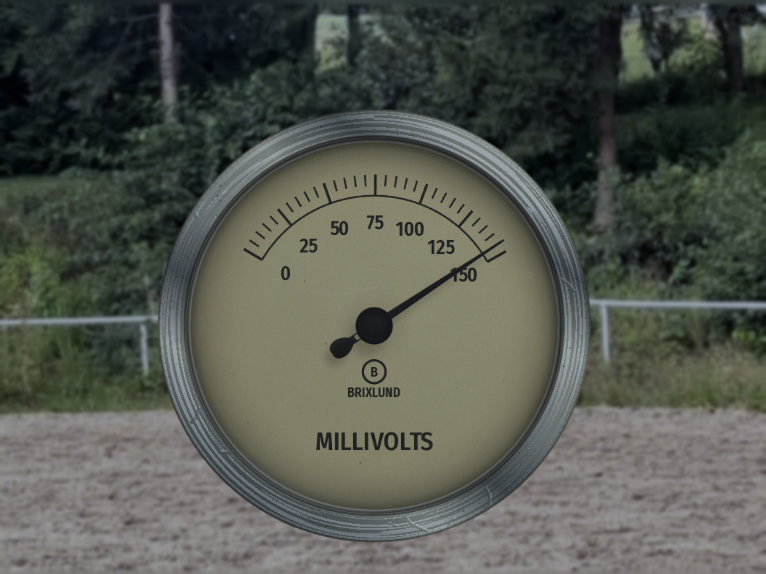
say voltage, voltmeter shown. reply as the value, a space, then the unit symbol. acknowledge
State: 145 mV
